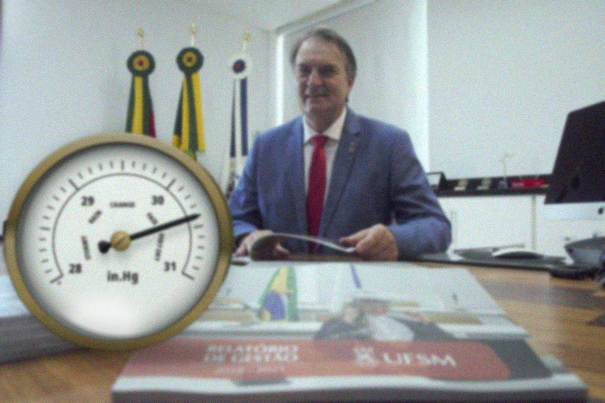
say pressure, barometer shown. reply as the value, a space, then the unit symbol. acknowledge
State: 30.4 inHg
